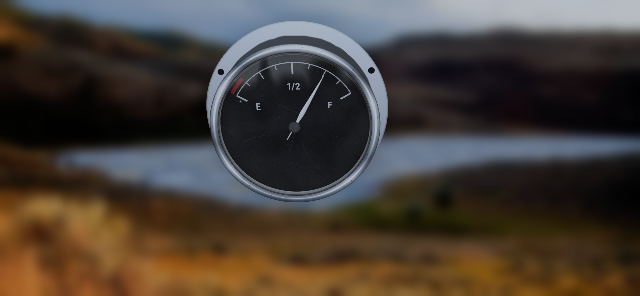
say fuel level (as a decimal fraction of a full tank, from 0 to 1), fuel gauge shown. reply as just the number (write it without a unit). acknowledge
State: 0.75
